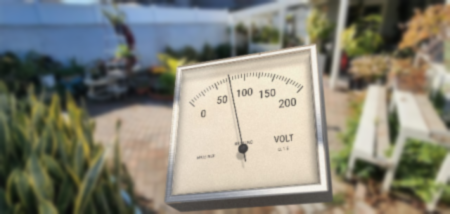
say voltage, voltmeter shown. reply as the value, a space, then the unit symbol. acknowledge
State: 75 V
